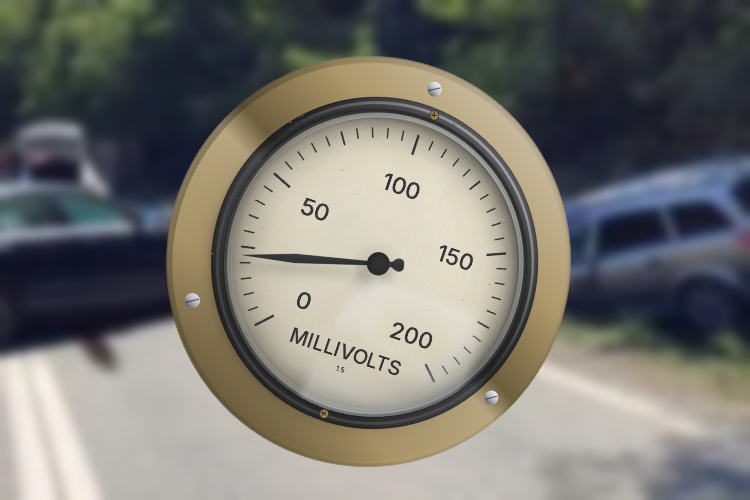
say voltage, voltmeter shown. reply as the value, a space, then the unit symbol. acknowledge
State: 22.5 mV
